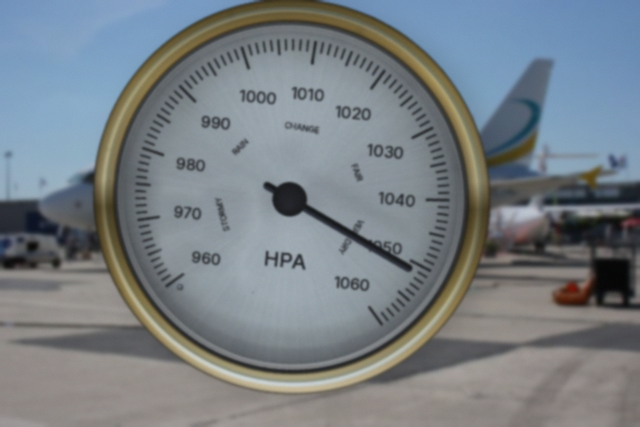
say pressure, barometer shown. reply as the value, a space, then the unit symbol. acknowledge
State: 1051 hPa
